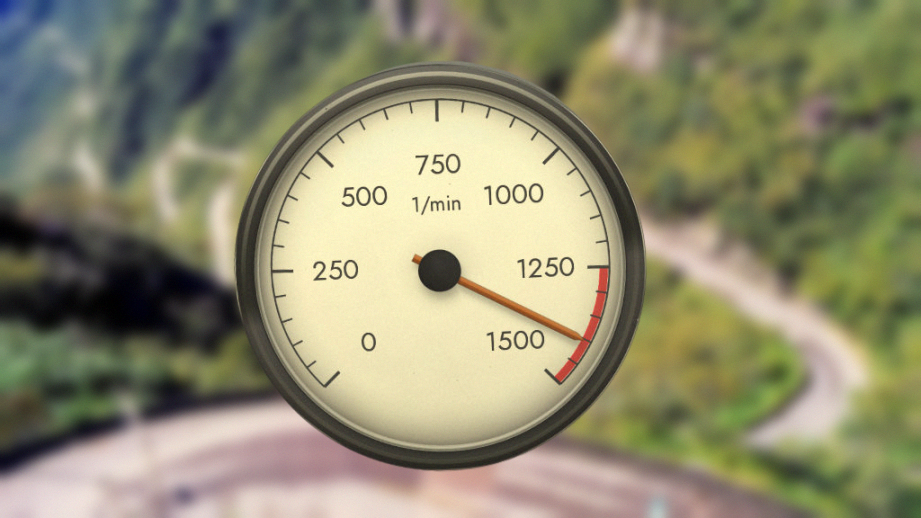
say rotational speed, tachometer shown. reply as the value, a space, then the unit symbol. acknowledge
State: 1400 rpm
